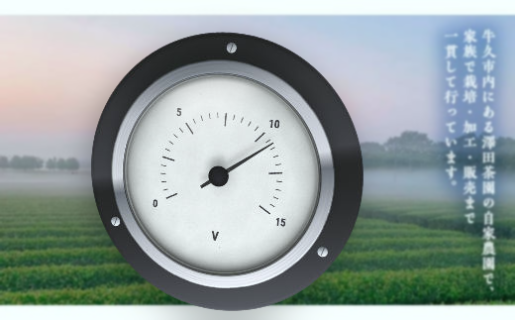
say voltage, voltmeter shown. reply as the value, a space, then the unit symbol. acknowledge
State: 10.75 V
